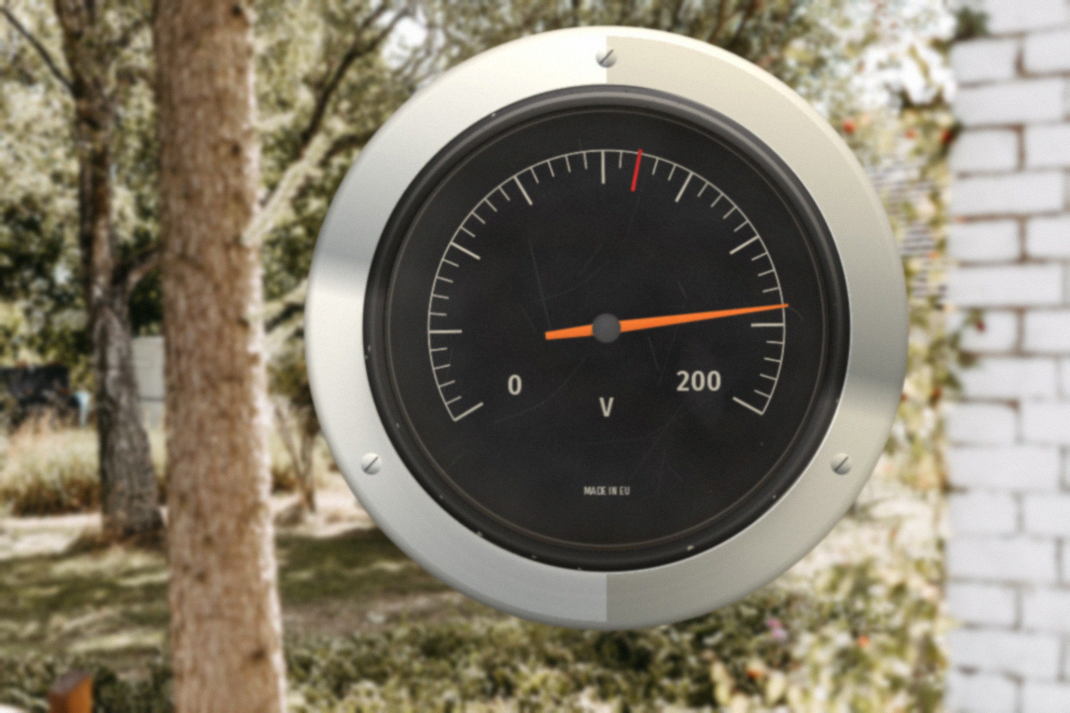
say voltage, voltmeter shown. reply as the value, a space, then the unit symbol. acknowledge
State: 170 V
